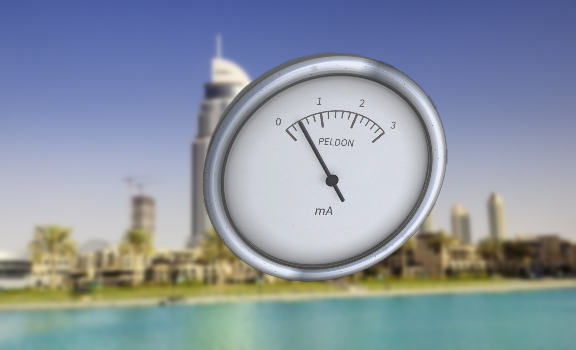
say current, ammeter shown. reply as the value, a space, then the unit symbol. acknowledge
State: 0.4 mA
